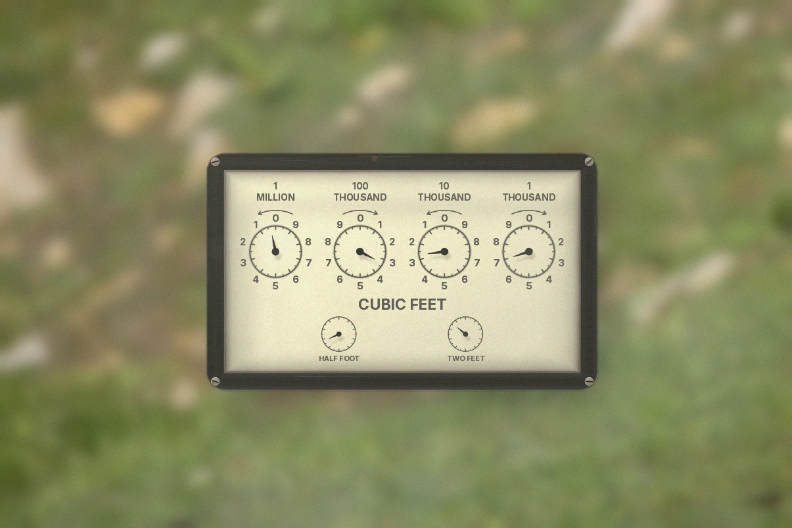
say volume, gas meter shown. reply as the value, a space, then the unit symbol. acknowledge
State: 32700 ft³
